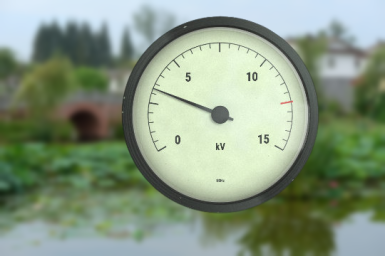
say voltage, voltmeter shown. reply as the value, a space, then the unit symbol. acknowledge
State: 3.25 kV
